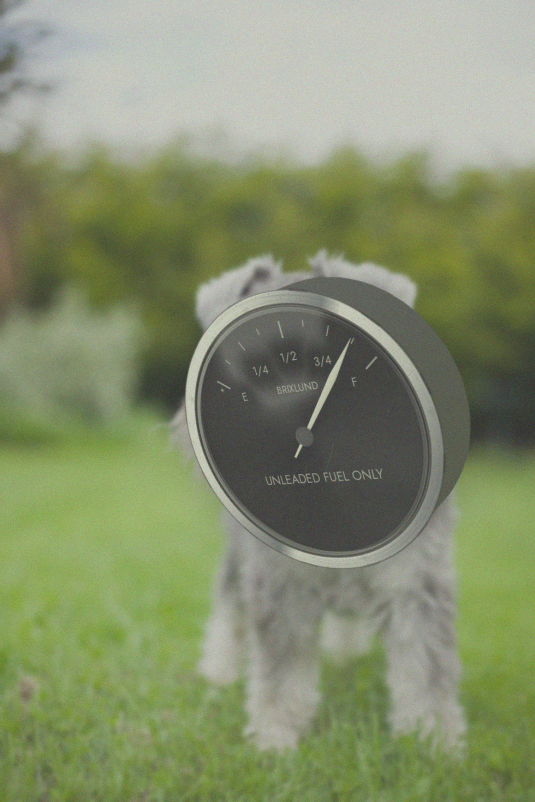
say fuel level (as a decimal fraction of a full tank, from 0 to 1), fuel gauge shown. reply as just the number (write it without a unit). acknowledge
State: 0.875
